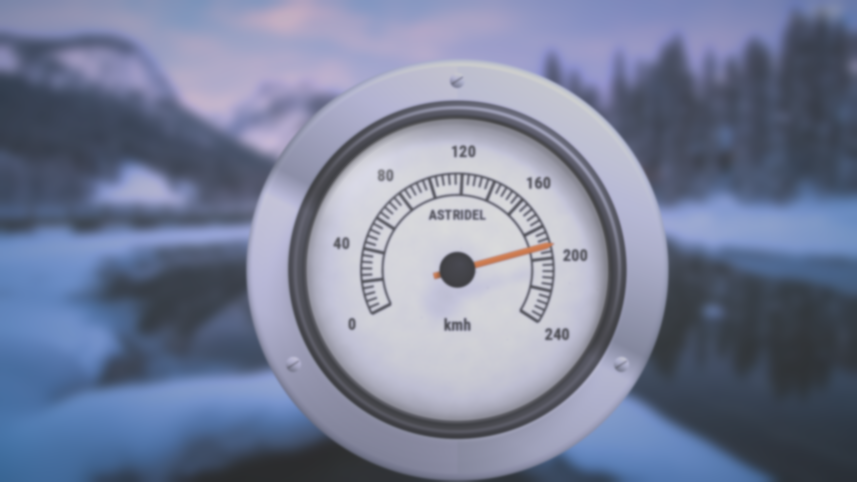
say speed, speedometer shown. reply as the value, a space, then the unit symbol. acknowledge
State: 192 km/h
